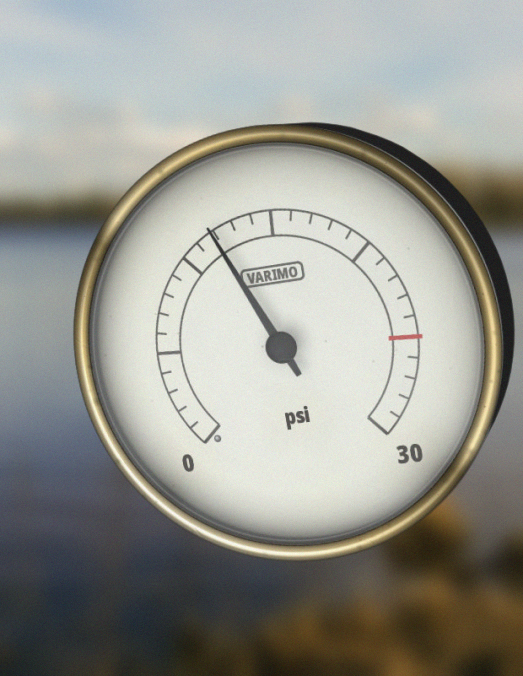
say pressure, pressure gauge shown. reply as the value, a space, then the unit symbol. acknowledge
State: 12 psi
